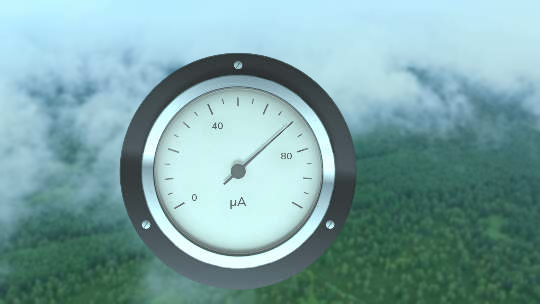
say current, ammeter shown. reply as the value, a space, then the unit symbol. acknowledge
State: 70 µA
